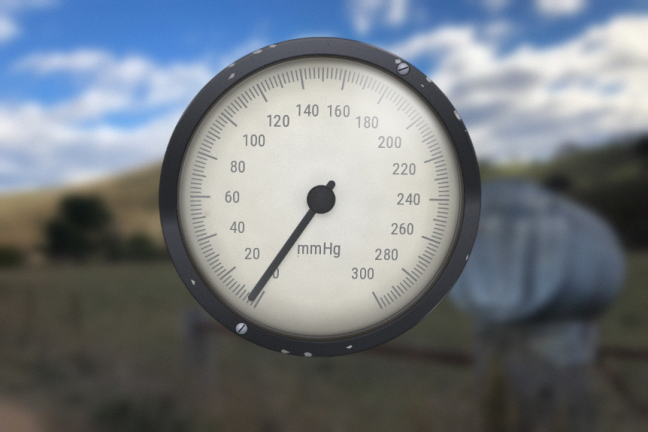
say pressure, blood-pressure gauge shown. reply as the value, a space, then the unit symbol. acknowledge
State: 4 mmHg
